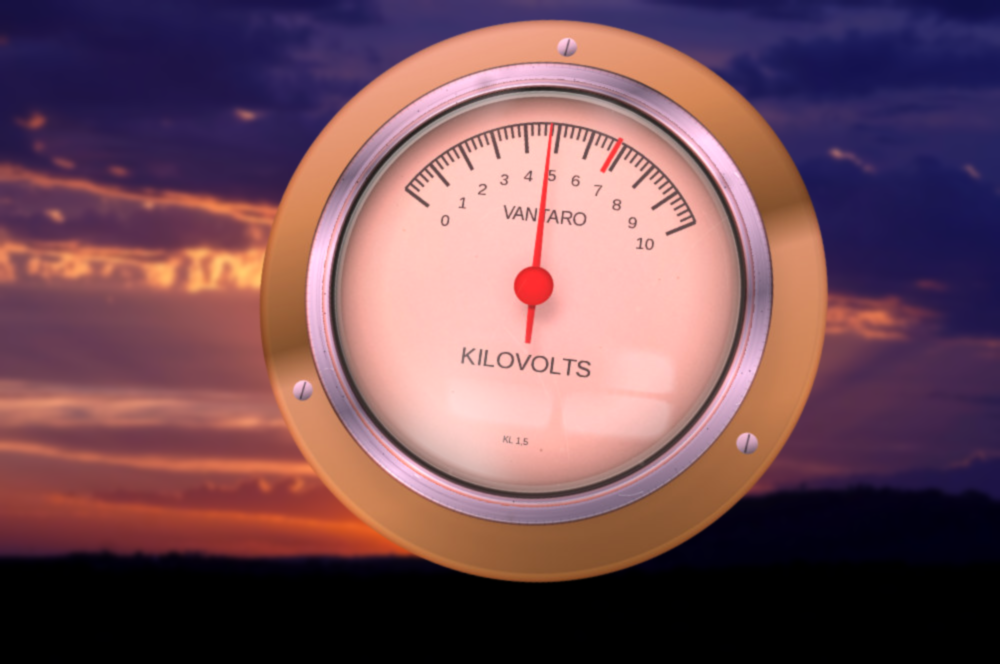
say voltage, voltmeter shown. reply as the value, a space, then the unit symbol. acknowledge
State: 4.8 kV
